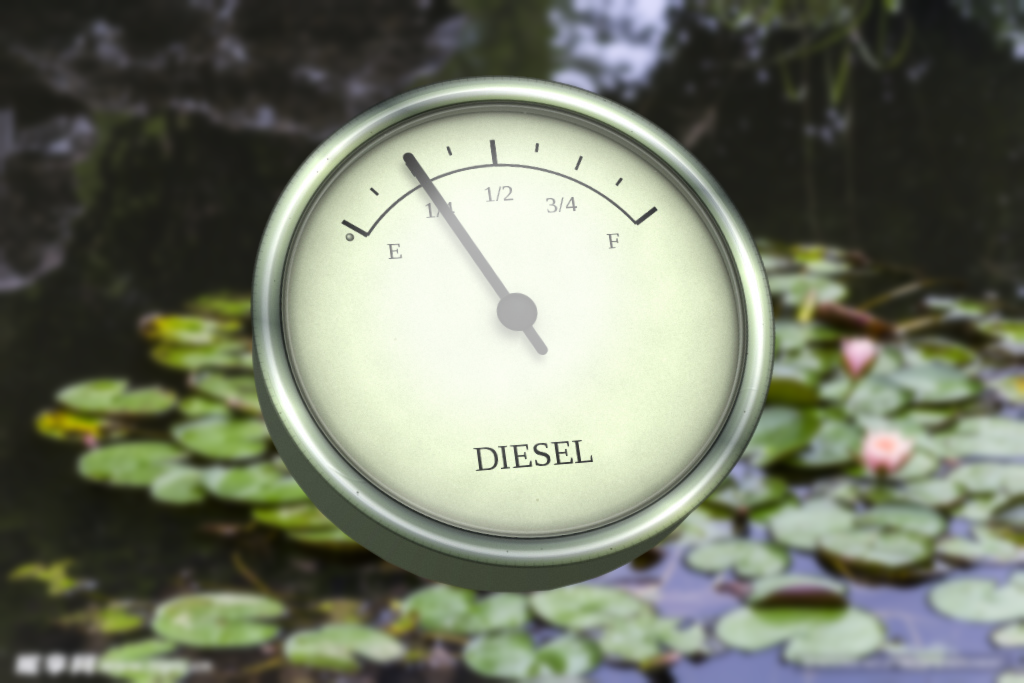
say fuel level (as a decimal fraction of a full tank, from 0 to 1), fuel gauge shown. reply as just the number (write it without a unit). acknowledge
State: 0.25
